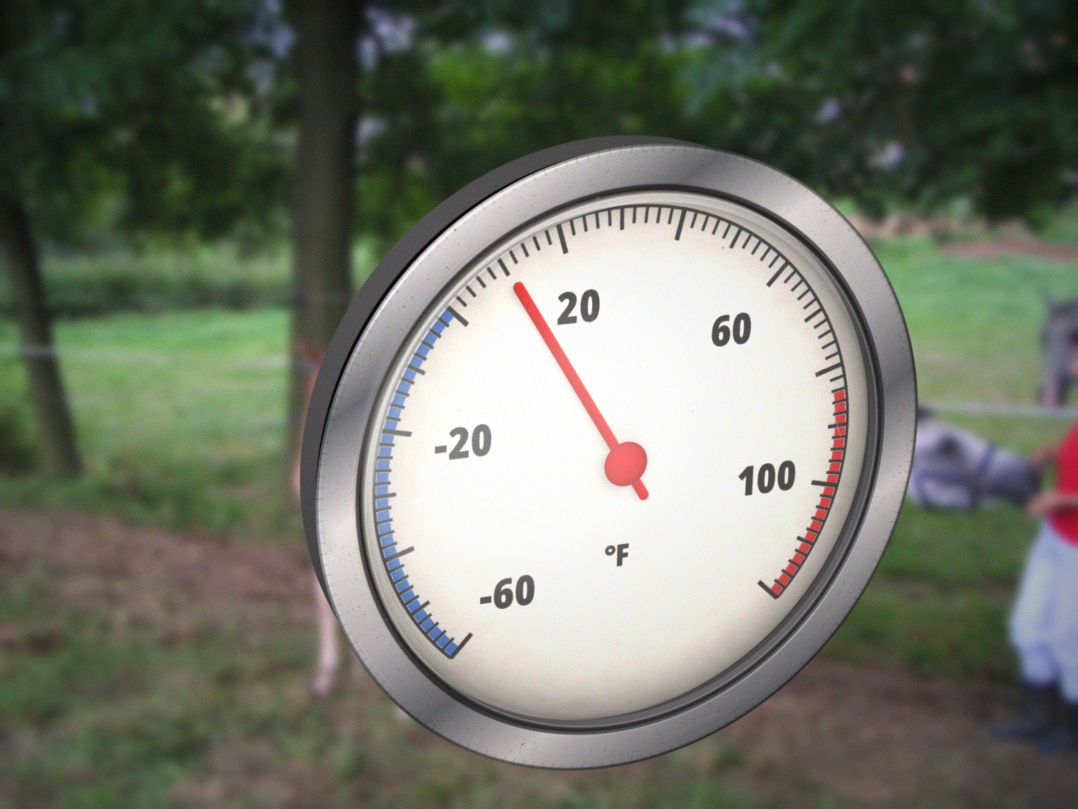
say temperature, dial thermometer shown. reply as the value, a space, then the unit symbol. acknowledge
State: 10 °F
